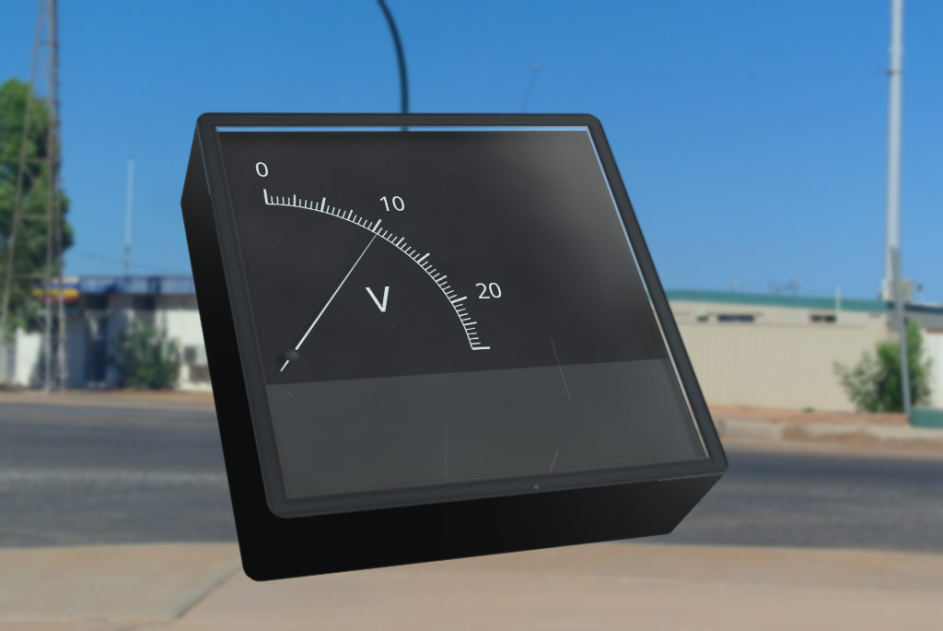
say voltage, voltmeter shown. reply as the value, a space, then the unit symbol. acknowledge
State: 10.5 V
